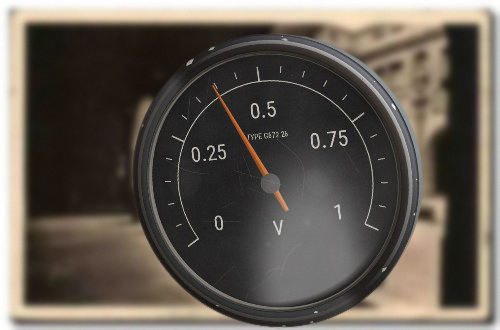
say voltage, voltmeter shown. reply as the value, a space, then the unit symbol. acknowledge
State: 0.4 V
